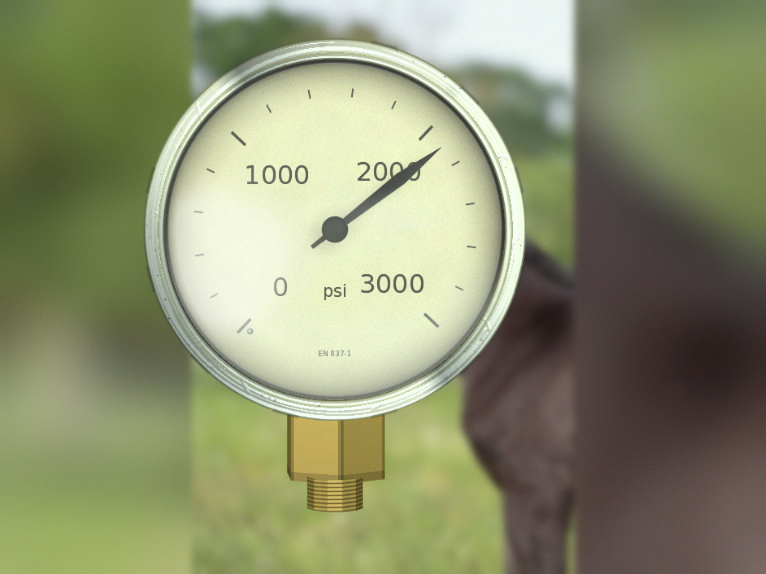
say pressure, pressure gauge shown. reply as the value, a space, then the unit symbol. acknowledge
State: 2100 psi
